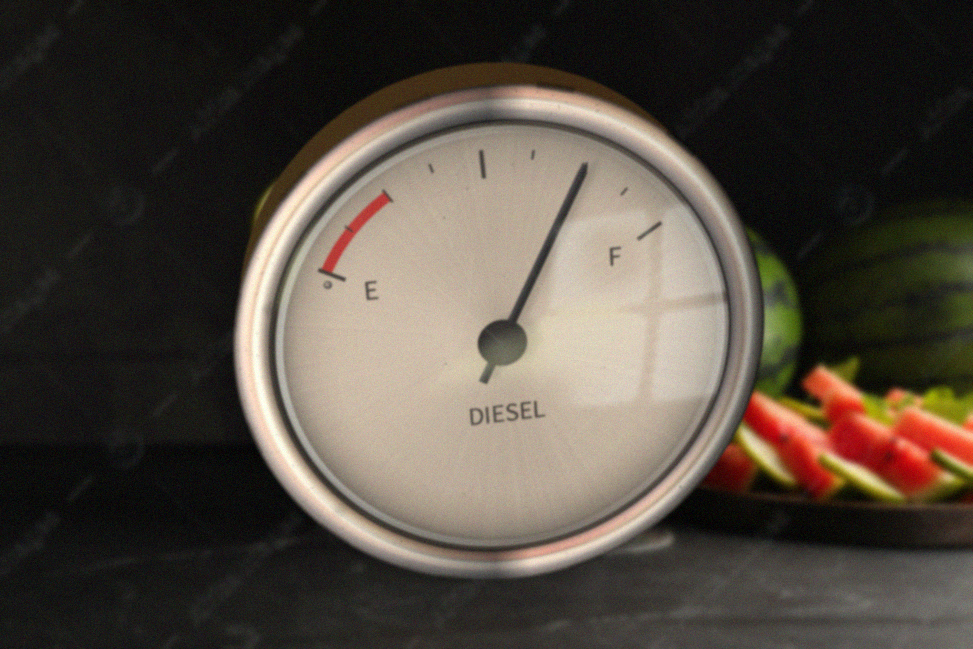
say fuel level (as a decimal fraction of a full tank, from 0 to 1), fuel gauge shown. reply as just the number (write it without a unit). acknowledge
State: 0.75
